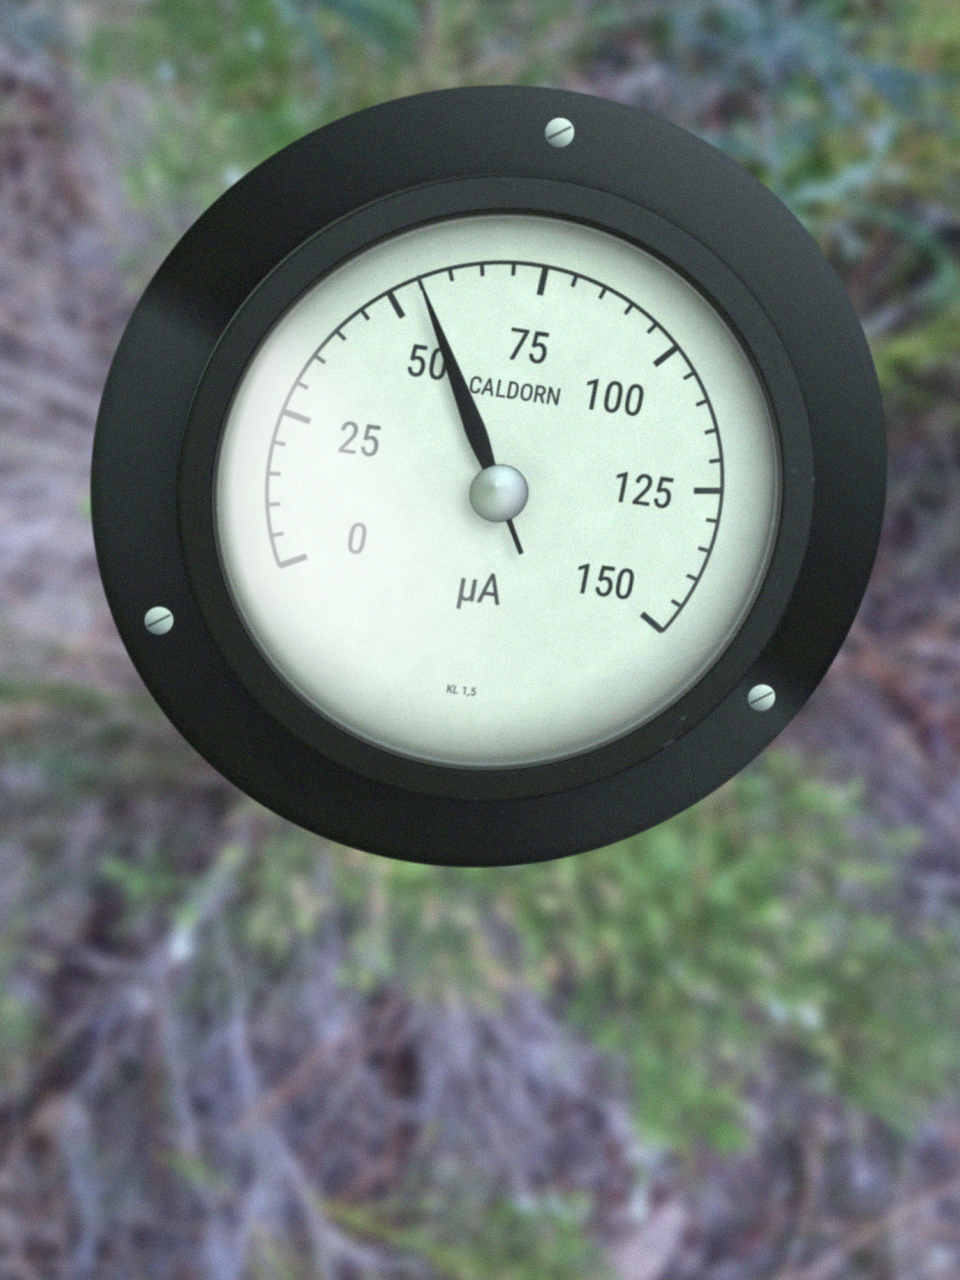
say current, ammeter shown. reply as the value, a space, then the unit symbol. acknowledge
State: 55 µA
